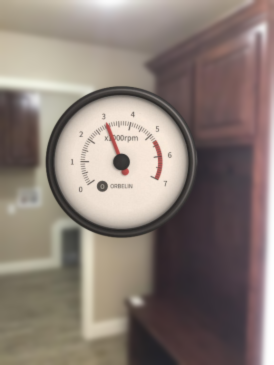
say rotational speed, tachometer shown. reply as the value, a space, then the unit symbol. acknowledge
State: 3000 rpm
